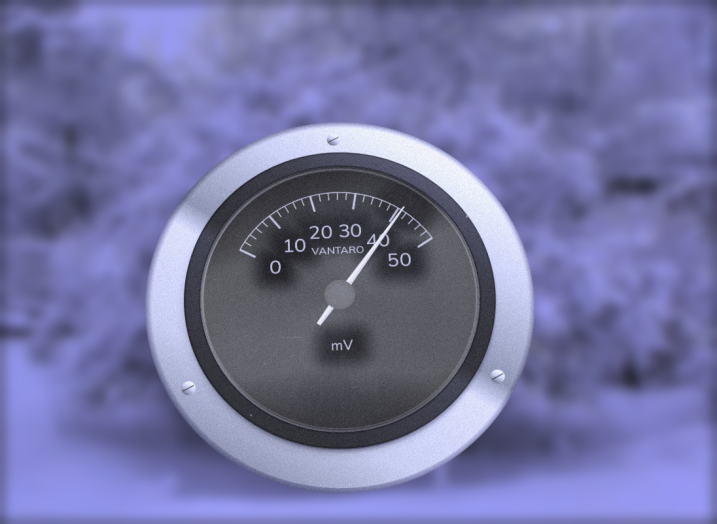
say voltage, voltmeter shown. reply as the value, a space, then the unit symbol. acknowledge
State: 41 mV
